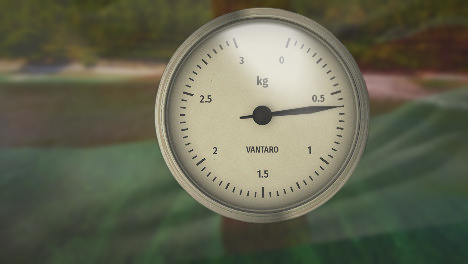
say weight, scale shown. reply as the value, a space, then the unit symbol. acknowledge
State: 0.6 kg
